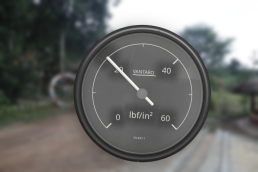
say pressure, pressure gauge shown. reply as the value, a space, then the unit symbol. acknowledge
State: 20 psi
